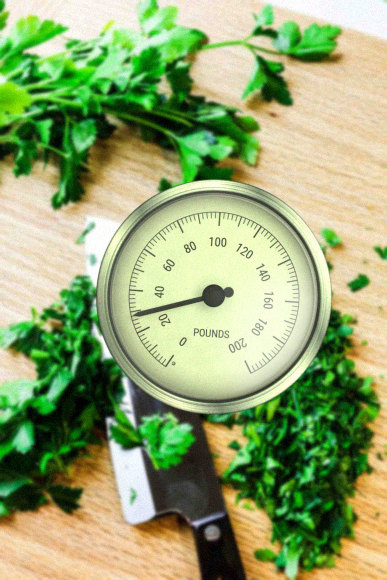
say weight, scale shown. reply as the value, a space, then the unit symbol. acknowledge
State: 28 lb
